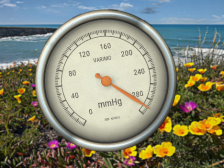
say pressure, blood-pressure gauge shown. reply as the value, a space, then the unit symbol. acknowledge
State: 290 mmHg
